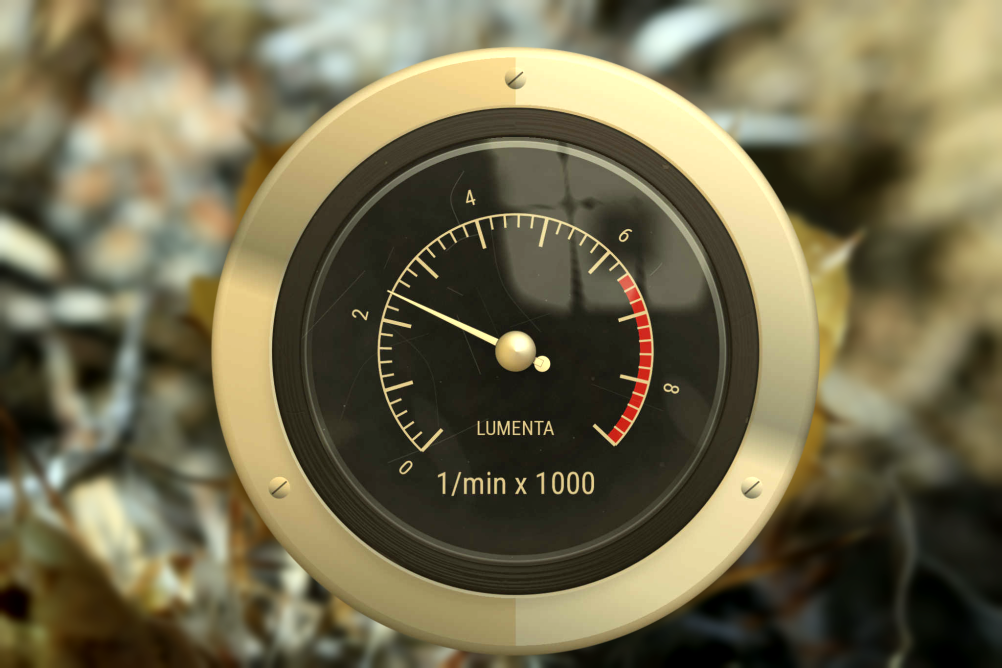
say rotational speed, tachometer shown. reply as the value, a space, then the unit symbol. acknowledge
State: 2400 rpm
